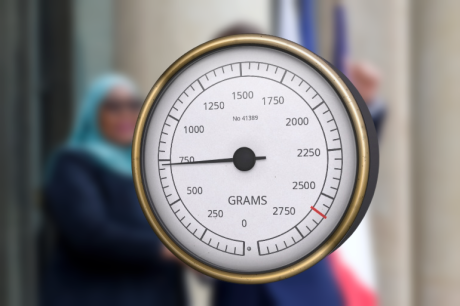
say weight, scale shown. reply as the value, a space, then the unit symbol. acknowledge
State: 725 g
